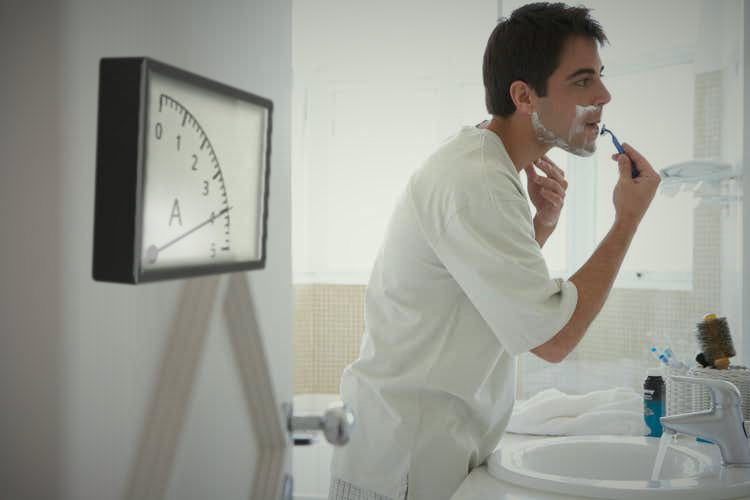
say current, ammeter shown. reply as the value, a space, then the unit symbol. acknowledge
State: 4 A
